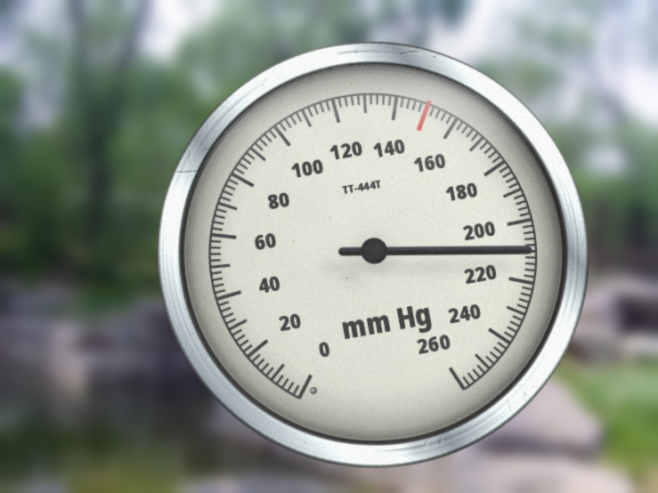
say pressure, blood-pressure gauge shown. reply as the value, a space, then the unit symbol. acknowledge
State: 210 mmHg
